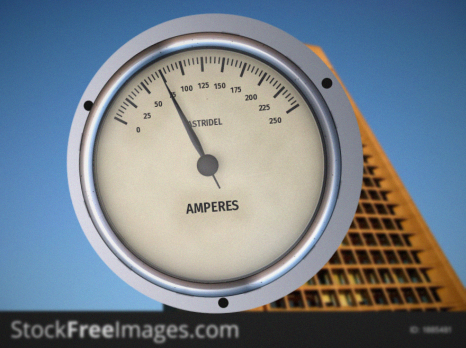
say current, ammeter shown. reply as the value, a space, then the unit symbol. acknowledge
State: 75 A
